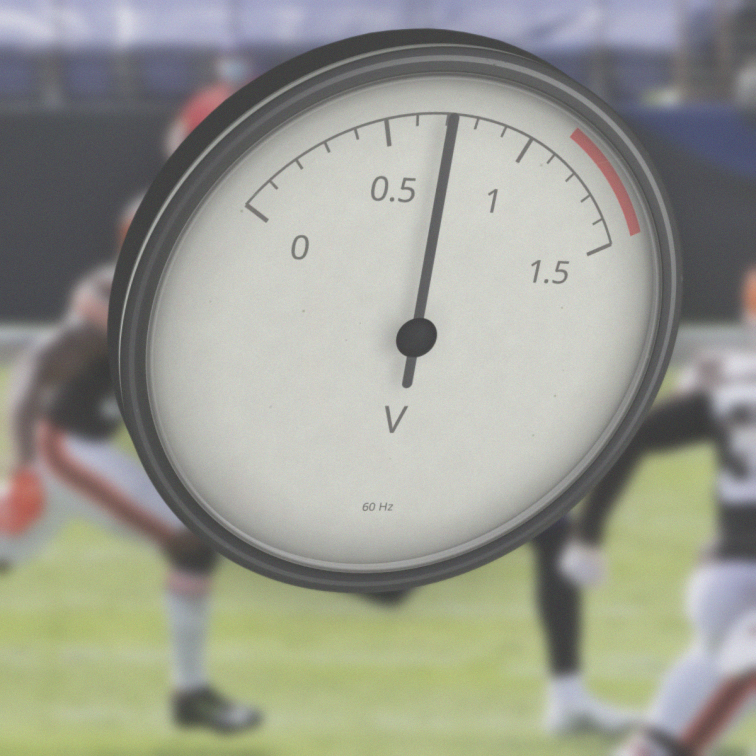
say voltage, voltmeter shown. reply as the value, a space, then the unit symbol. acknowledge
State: 0.7 V
